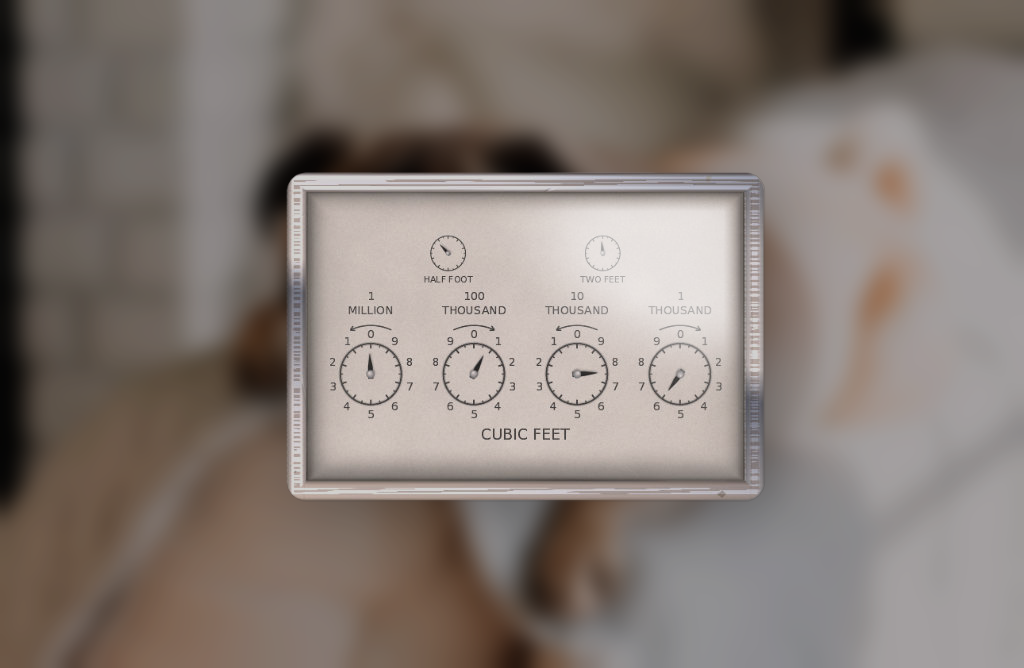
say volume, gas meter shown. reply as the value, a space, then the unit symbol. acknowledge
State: 7600 ft³
